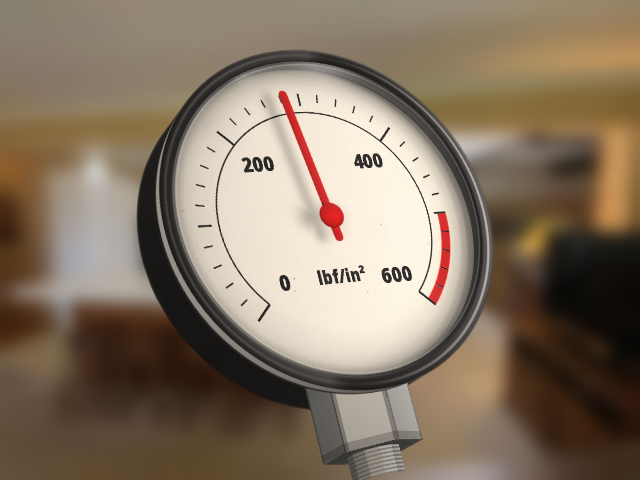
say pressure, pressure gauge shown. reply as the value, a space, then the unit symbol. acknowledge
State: 280 psi
